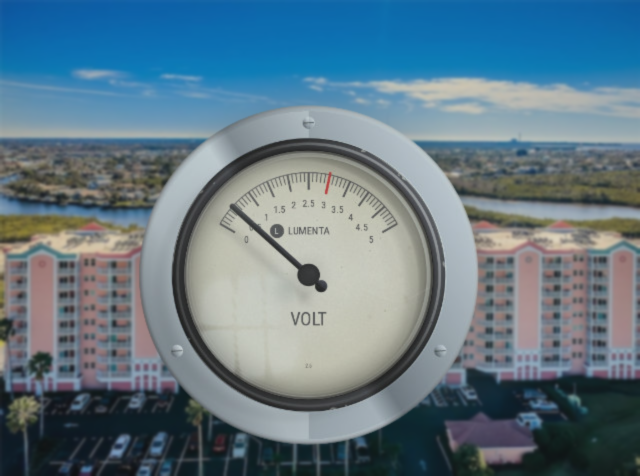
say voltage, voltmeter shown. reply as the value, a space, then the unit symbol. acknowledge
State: 0.5 V
